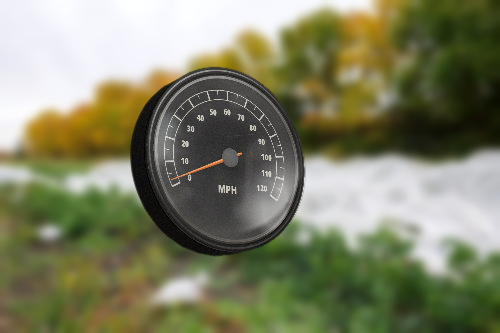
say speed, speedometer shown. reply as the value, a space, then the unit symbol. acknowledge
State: 2.5 mph
